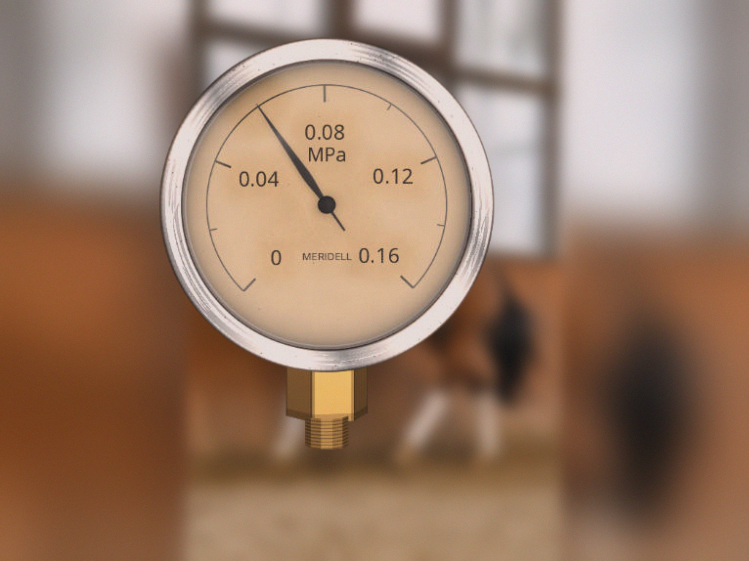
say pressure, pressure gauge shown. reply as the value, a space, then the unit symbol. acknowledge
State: 0.06 MPa
